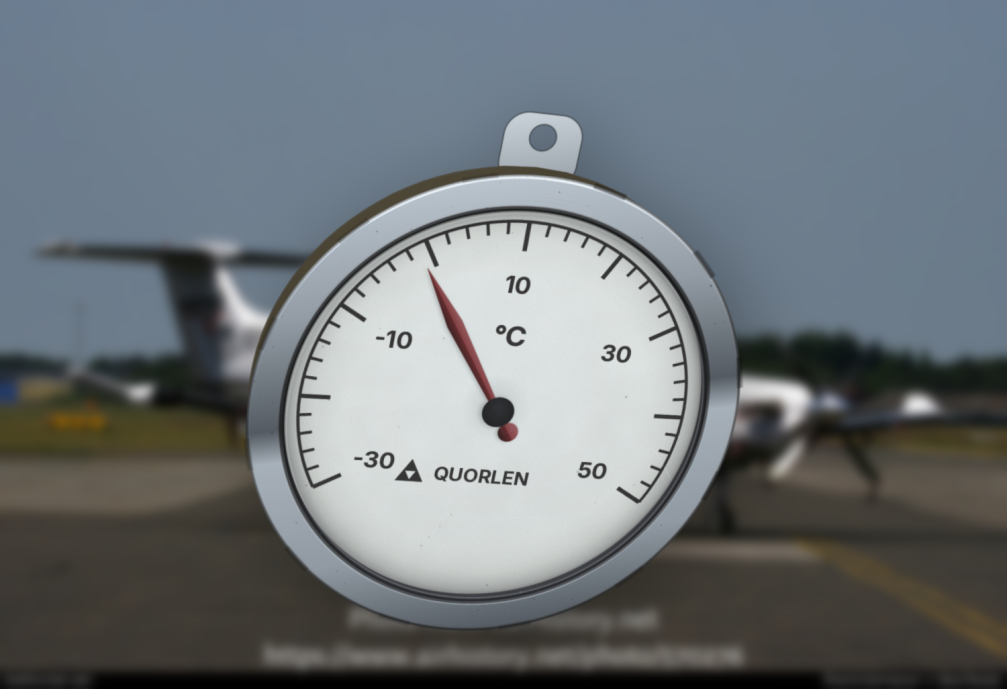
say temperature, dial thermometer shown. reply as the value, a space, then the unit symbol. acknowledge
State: -1 °C
